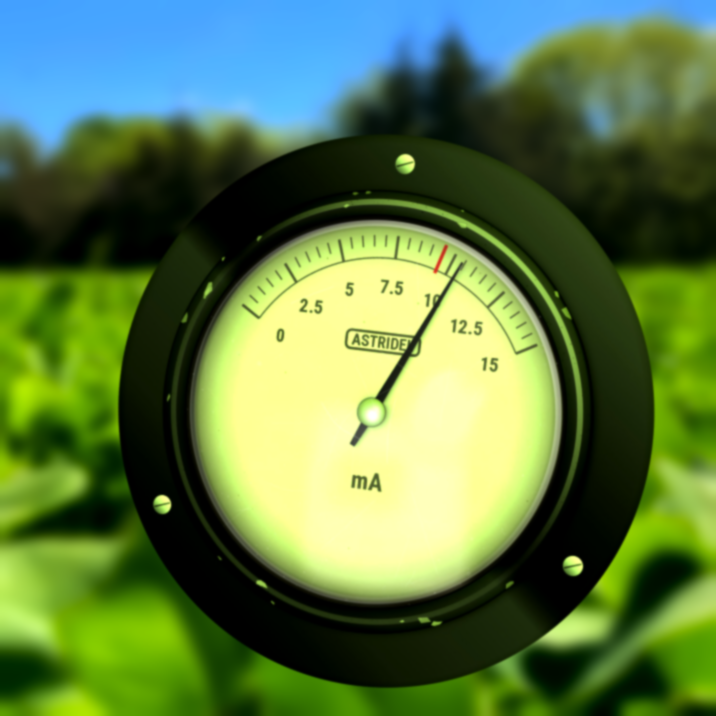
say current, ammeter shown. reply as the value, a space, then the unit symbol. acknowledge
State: 10.5 mA
